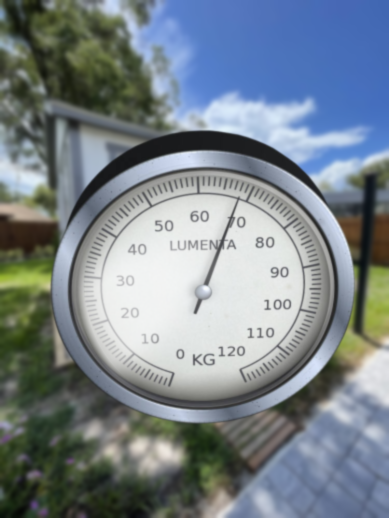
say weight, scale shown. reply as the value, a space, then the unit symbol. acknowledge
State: 68 kg
